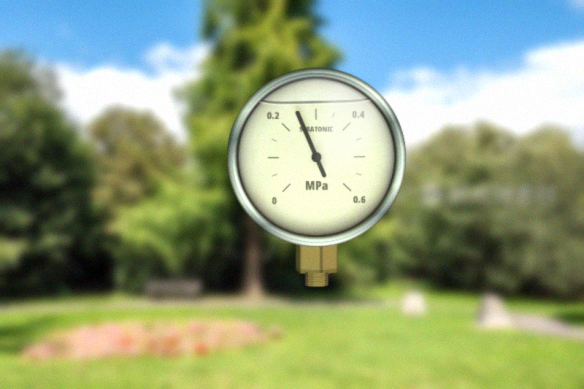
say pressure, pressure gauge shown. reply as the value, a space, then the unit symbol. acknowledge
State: 0.25 MPa
